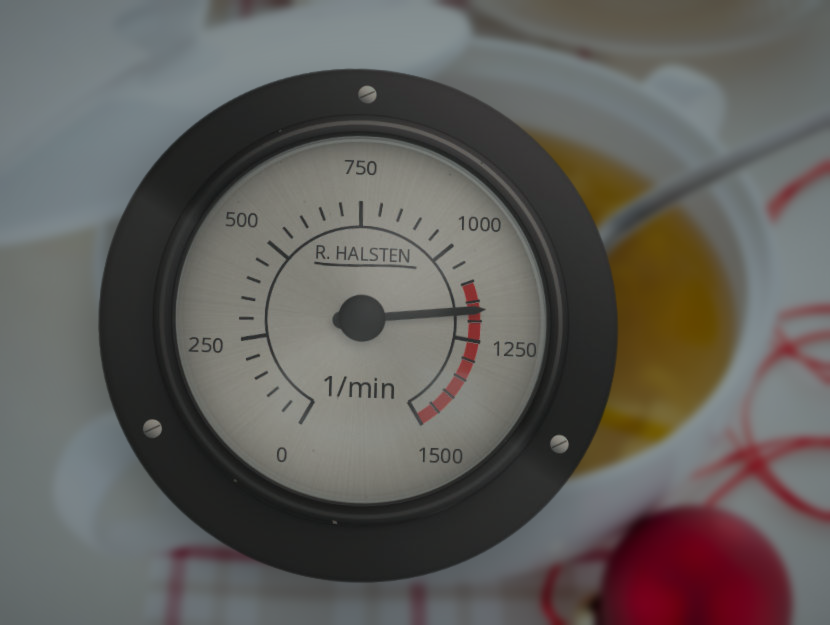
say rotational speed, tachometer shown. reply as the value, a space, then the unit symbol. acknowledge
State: 1175 rpm
